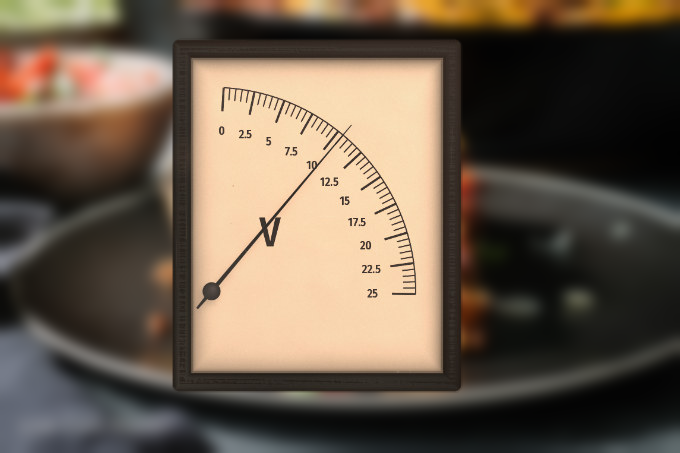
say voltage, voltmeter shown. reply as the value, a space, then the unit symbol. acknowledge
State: 10.5 V
